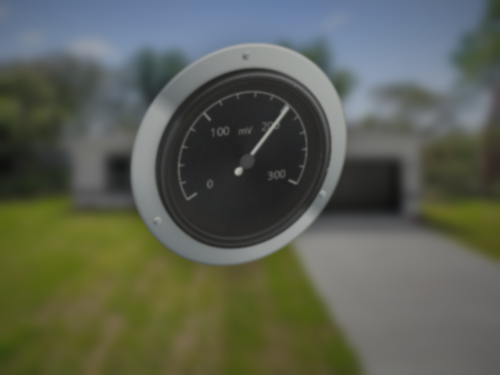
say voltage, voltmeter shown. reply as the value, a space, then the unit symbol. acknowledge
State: 200 mV
